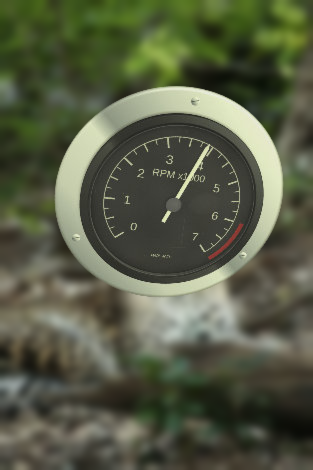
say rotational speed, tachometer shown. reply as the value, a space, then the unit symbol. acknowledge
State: 3875 rpm
